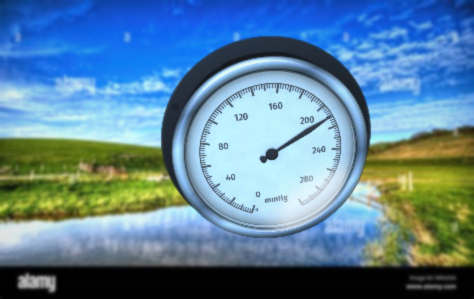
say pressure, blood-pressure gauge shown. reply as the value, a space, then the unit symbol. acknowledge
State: 210 mmHg
